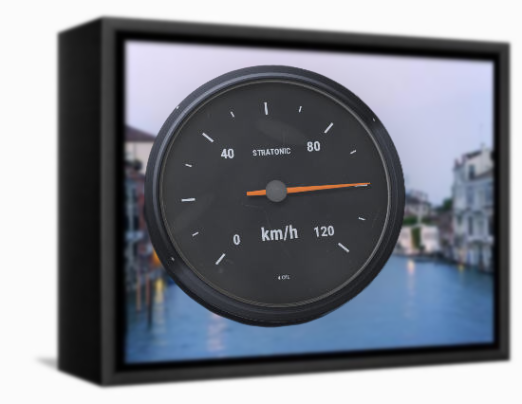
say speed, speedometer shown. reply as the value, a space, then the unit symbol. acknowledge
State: 100 km/h
